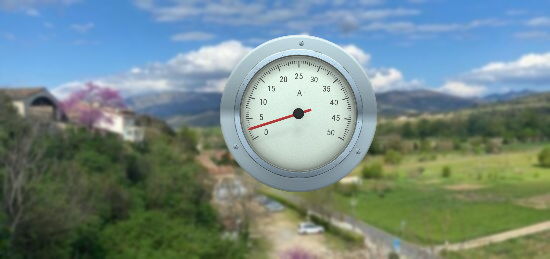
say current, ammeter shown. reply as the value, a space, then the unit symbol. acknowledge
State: 2.5 A
